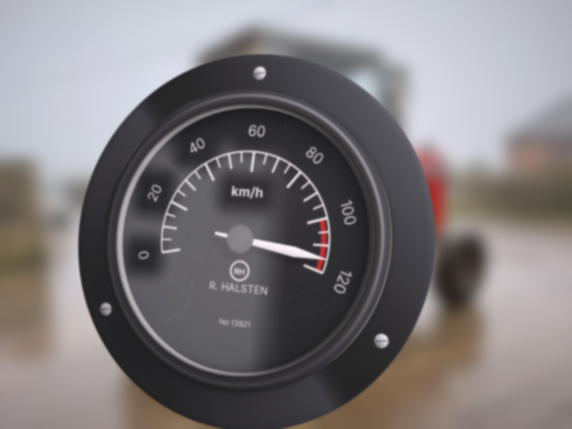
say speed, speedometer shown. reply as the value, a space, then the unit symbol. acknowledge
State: 115 km/h
